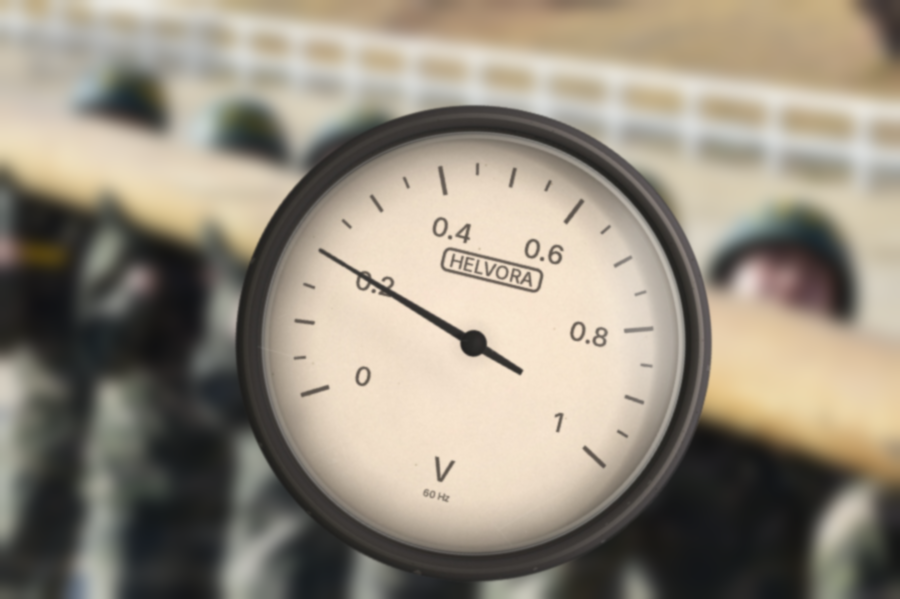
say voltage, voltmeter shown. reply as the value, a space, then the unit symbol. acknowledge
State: 0.2 V
